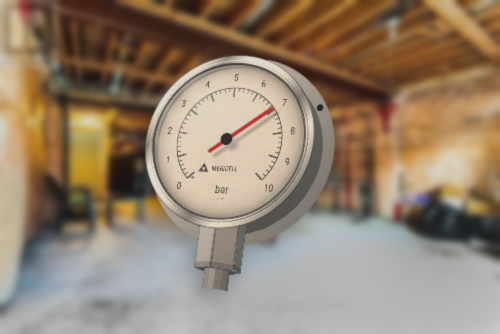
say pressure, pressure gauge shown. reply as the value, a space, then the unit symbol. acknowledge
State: 7 bar
